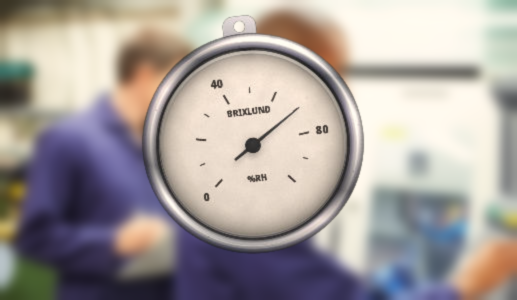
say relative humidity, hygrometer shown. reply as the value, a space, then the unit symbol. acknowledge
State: 70 %
